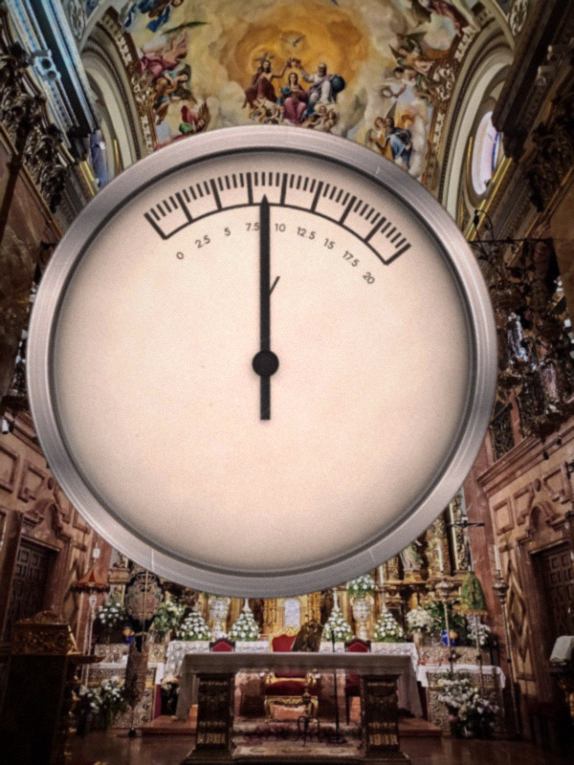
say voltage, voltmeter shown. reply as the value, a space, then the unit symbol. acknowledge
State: 8.5 V
